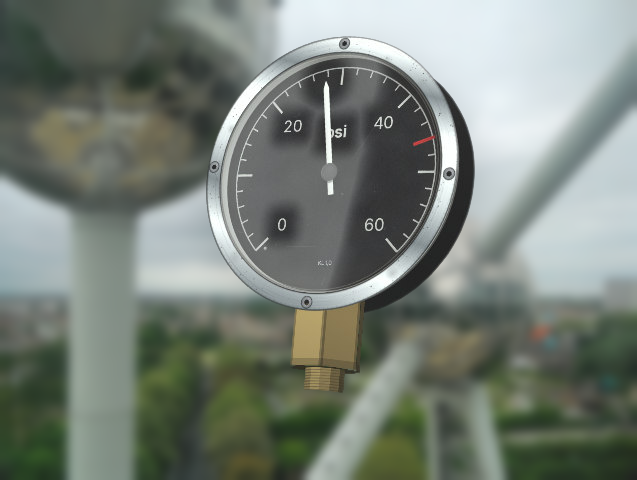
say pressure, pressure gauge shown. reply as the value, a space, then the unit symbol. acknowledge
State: 28 psi
